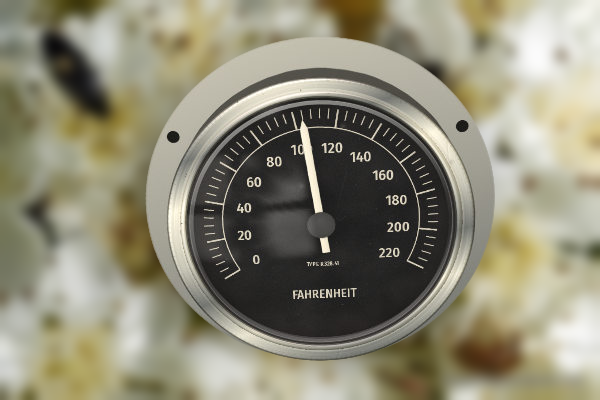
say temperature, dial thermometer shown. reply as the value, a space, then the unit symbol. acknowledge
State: 104 °F
